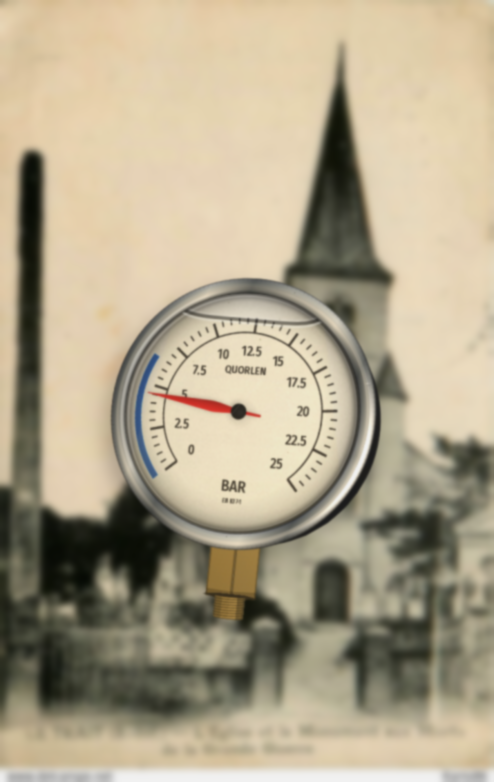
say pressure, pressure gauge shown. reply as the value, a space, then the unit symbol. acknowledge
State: 4.5 bar
